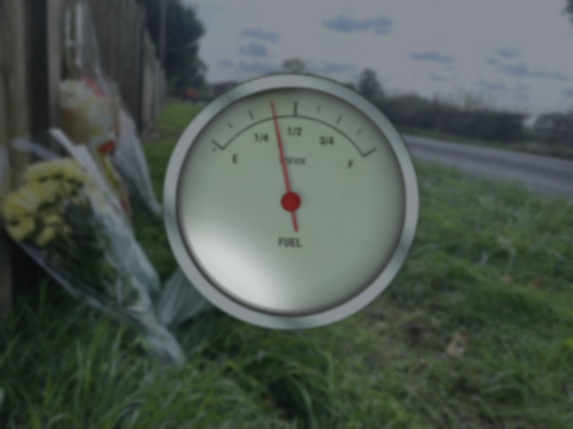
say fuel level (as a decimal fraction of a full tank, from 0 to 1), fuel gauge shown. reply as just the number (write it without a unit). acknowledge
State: 0.375
